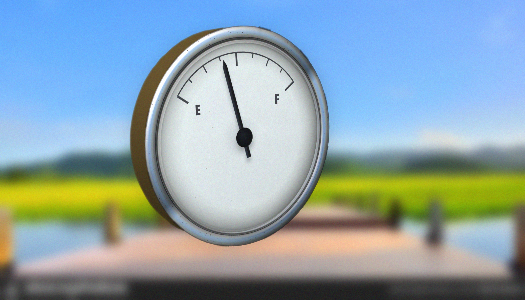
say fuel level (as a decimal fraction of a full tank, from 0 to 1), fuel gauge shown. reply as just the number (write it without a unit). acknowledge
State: 0.375
